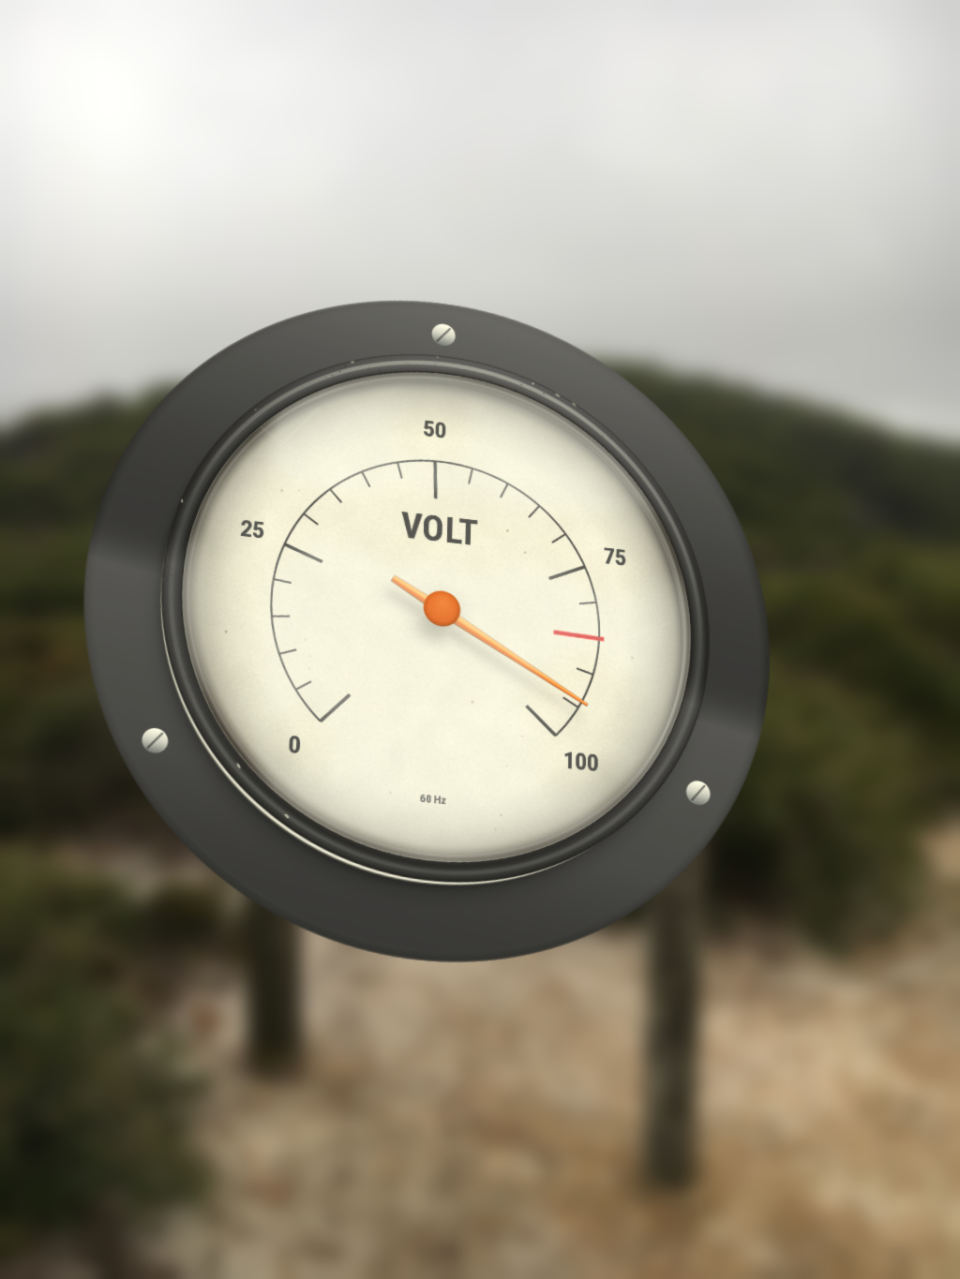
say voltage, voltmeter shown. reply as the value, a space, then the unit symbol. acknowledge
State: 95 V
